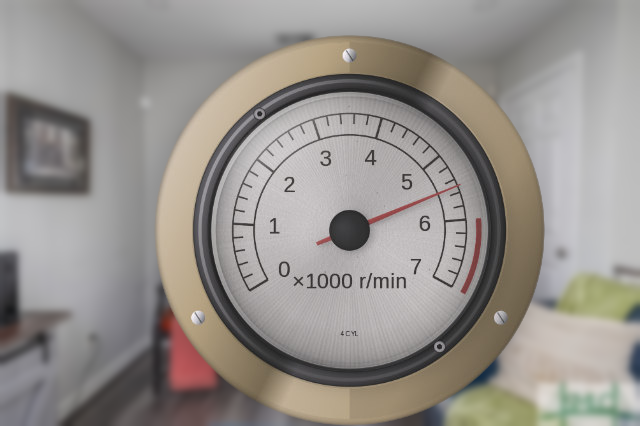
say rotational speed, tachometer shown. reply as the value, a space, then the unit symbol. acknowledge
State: 5500 rpm
